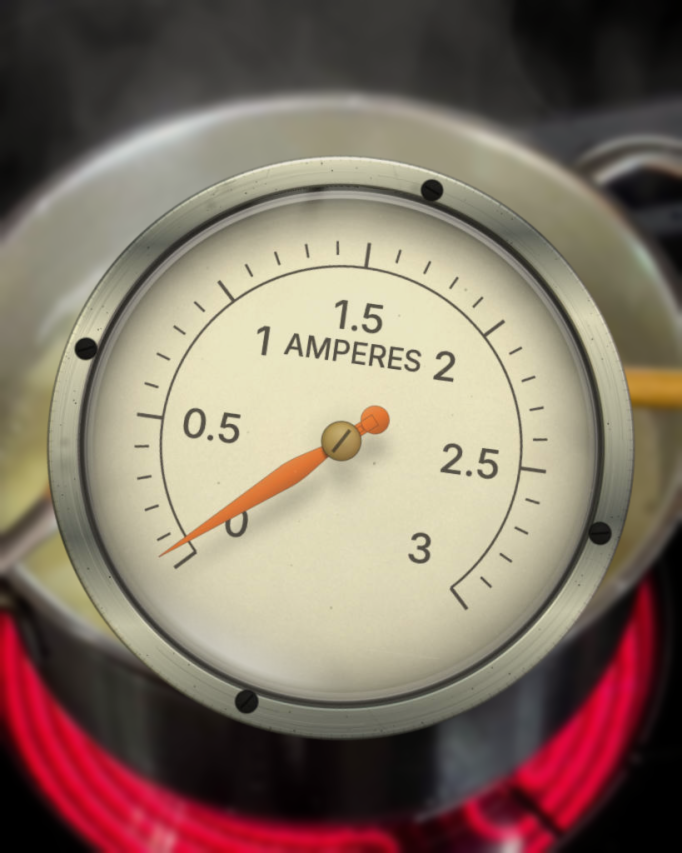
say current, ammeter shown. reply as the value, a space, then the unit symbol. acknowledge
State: 0.05 A
